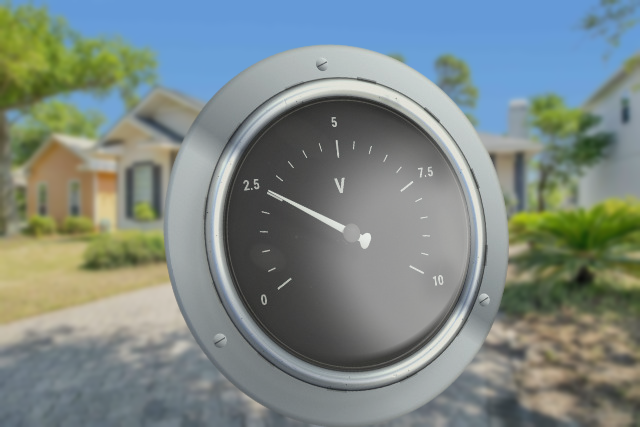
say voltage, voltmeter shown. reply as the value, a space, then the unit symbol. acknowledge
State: 2.5 V
